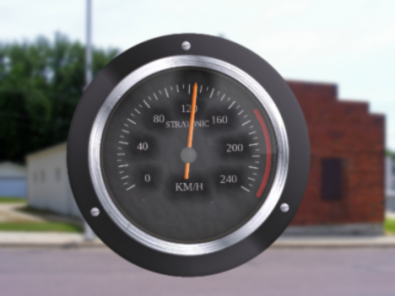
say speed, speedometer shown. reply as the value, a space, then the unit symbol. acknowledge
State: 125 km/h
